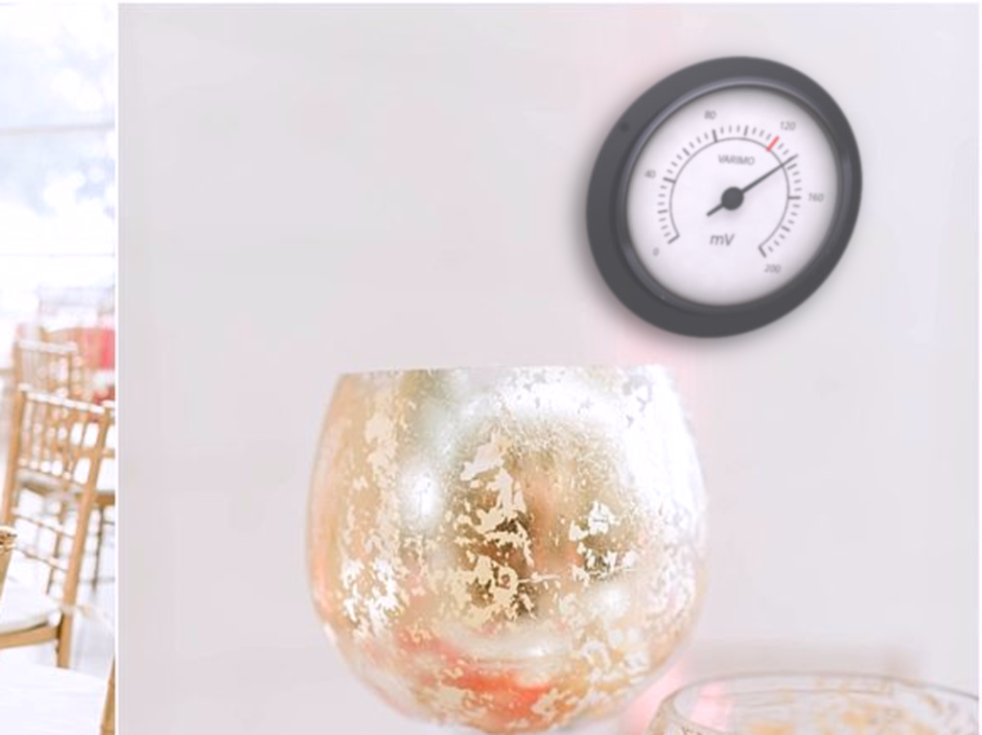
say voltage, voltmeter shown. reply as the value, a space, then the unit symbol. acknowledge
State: 135 mV
